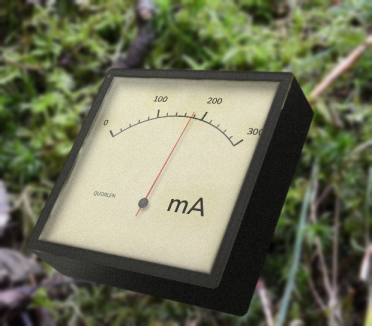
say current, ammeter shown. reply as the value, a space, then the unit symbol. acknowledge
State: 180 mA
